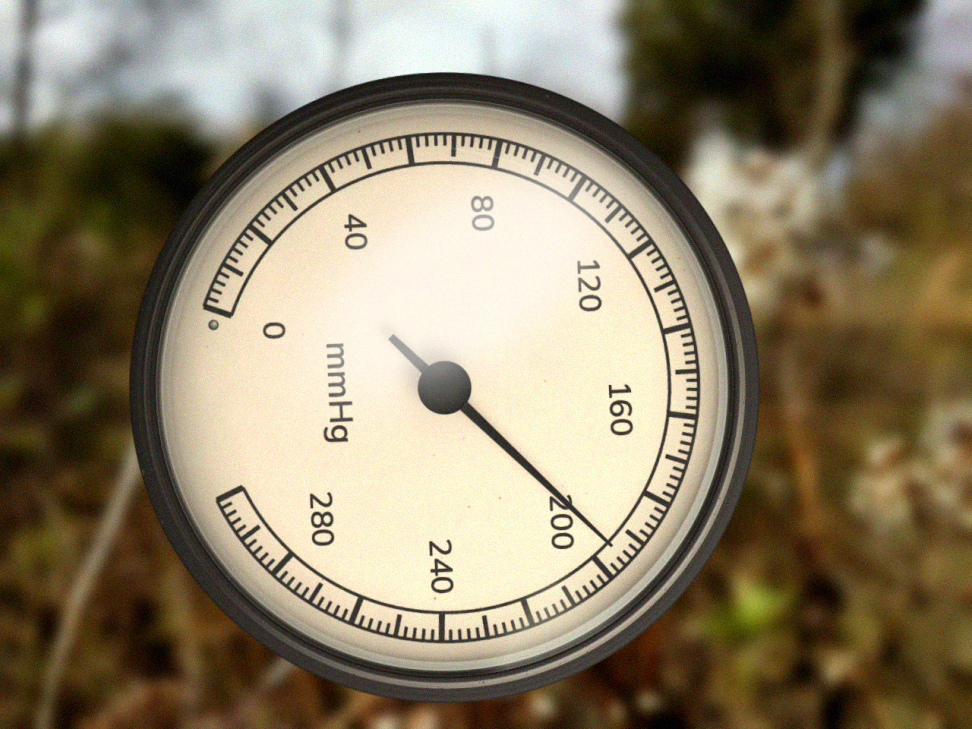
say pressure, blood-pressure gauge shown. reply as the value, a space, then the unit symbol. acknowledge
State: 195 mmHg
